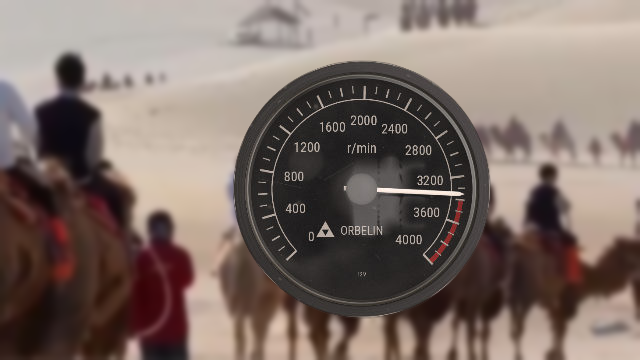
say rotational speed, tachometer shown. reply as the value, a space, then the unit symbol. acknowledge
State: 3350 rpm
